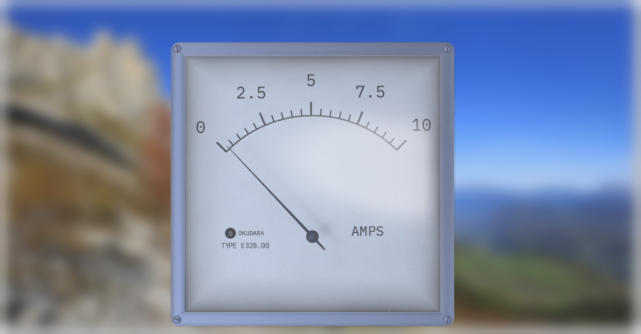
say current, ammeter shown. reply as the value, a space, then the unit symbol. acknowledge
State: 0.25 A
